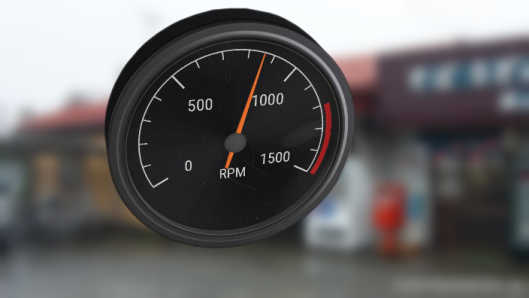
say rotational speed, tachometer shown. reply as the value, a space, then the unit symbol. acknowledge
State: 850 rpm
